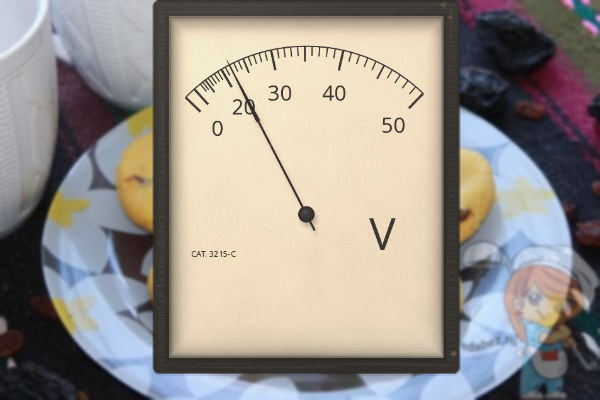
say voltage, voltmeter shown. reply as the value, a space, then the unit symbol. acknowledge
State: 22 V
